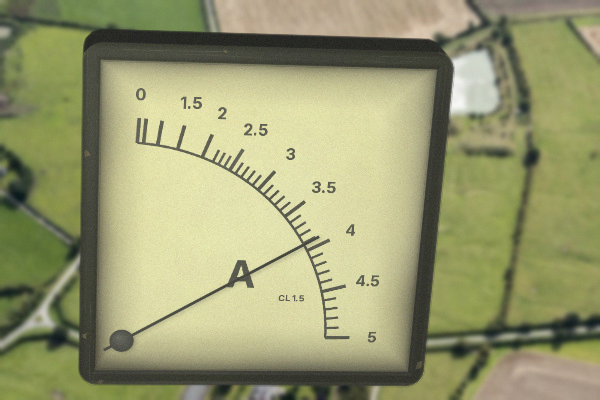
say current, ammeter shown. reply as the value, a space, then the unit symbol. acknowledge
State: 3.9 A
